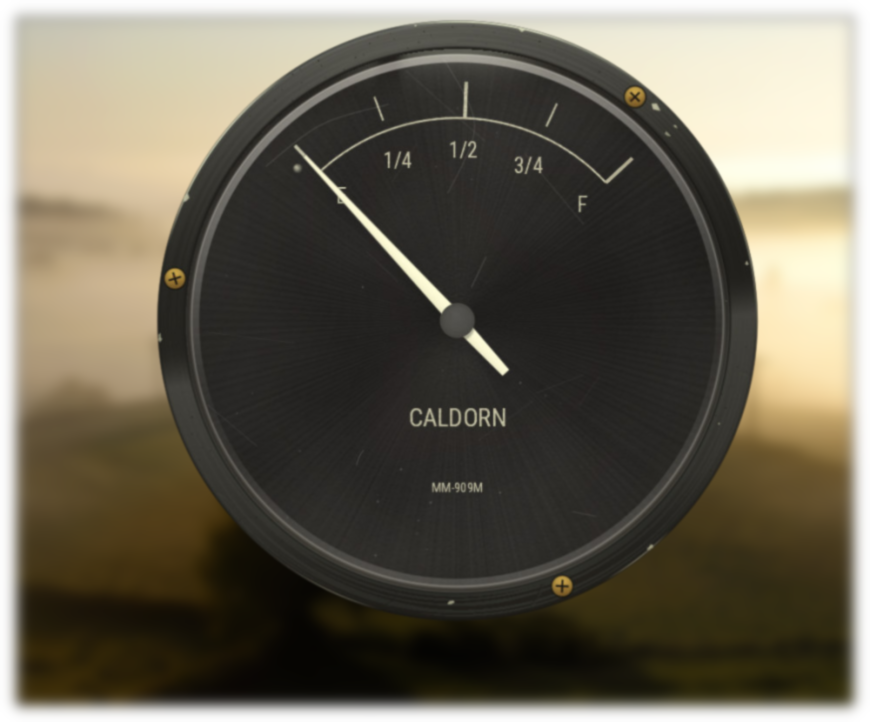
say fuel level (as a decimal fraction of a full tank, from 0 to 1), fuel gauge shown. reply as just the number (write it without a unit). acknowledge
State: 0
